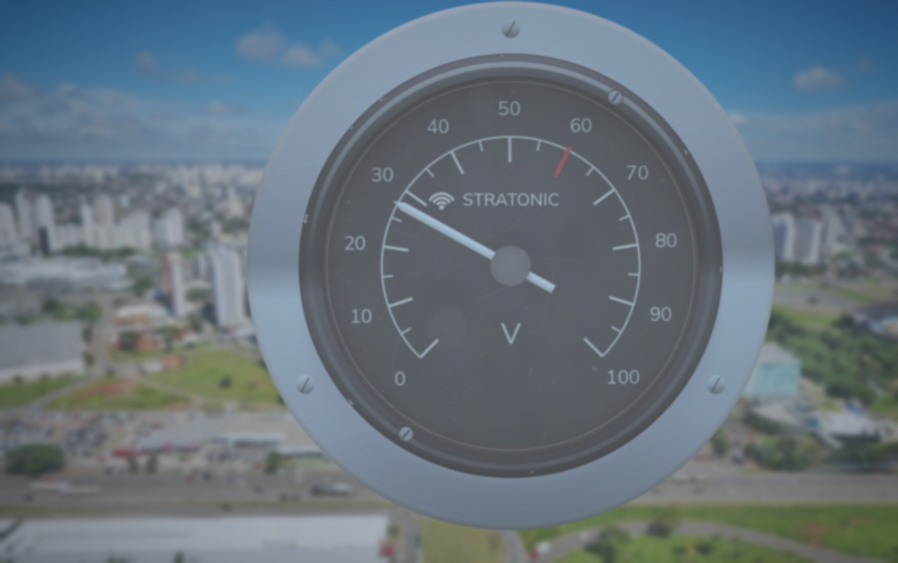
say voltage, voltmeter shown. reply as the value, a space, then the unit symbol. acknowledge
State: 27.5 V
